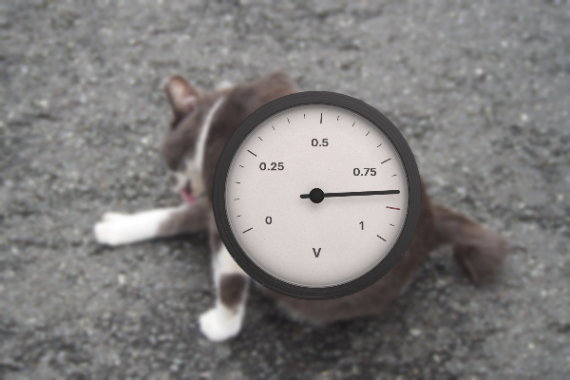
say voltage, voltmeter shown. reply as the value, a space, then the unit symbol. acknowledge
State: 0.85 V
